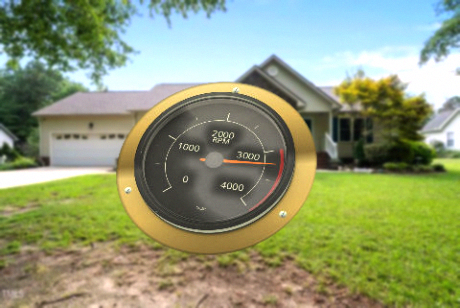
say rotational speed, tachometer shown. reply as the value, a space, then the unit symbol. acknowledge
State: 3250 rpm
